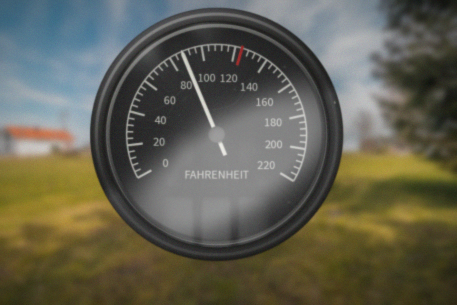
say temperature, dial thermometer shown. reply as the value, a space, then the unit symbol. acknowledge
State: 88 °F
